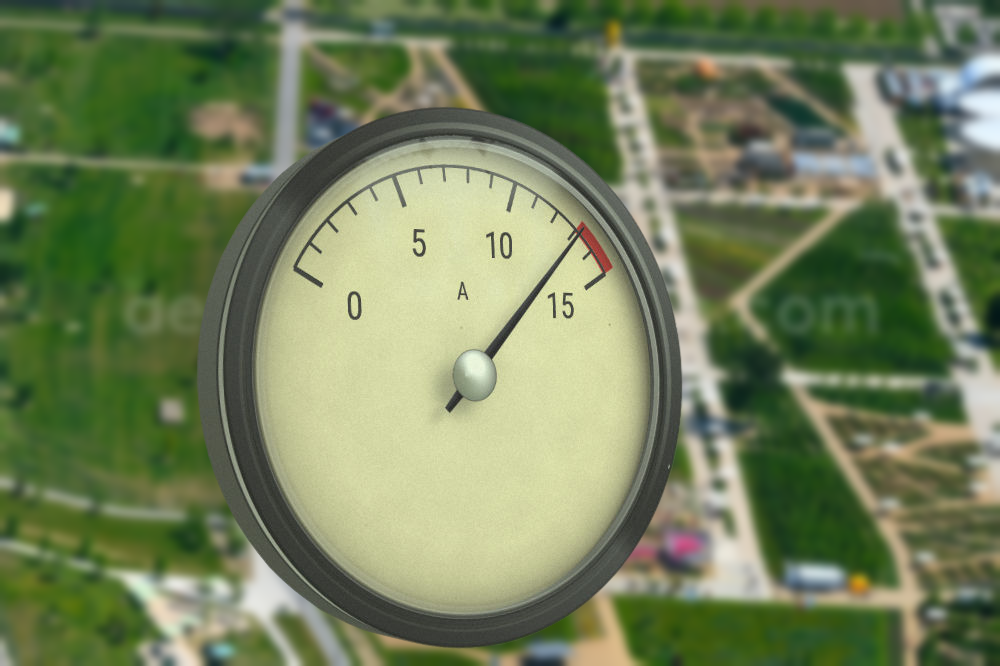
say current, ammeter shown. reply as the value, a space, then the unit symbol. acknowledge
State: 13 A
